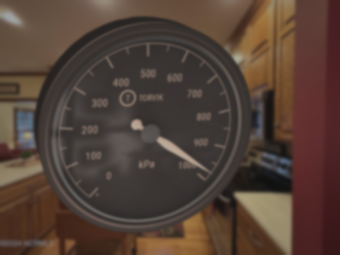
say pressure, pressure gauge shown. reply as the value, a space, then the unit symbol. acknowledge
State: 975 kPa
